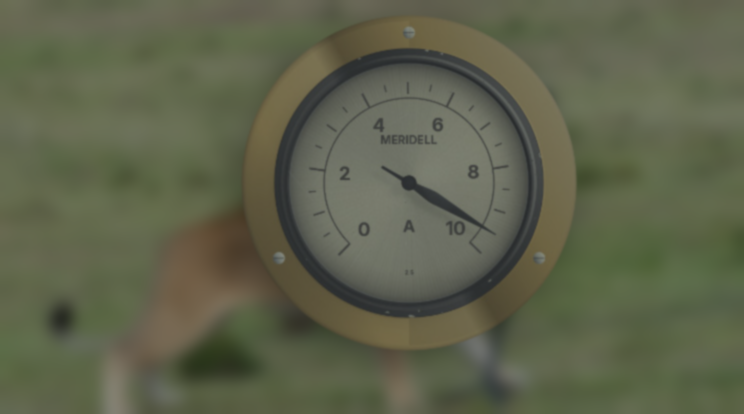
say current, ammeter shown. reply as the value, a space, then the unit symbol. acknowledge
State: 9.5 A
